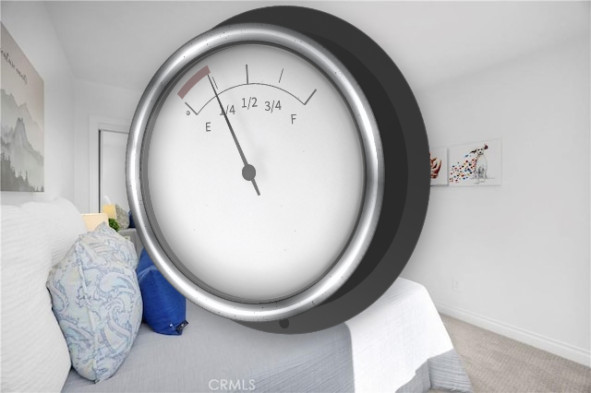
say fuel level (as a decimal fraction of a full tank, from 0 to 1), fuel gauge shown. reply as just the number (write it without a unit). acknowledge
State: 0.25
